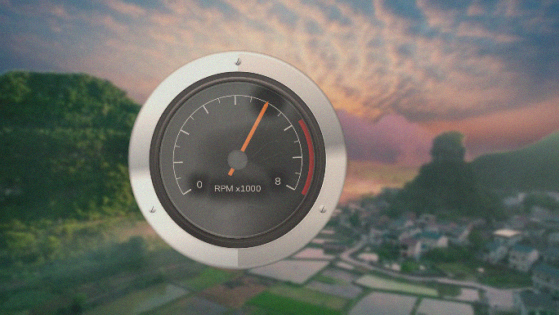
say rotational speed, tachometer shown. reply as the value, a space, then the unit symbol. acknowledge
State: 5000 rpm
